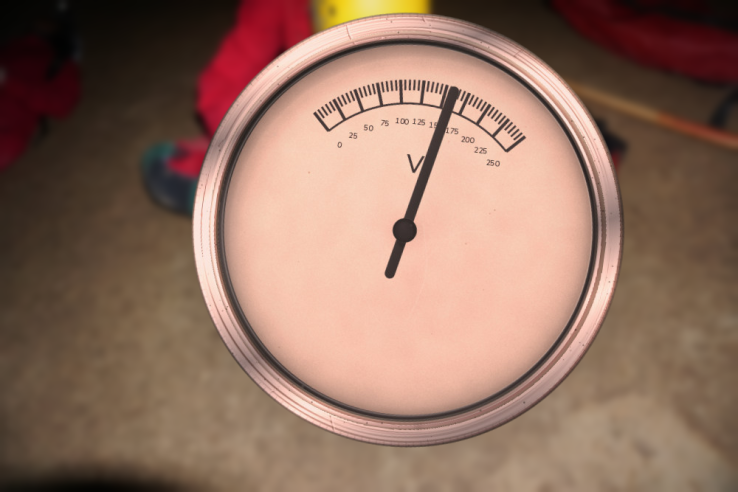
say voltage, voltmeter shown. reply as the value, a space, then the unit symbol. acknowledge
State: 160 V
